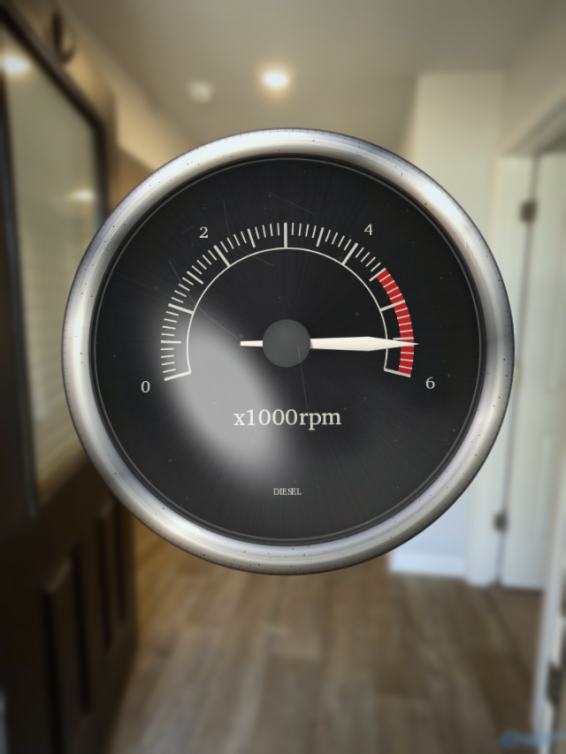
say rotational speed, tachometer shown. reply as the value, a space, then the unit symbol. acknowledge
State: 5600 rpm
